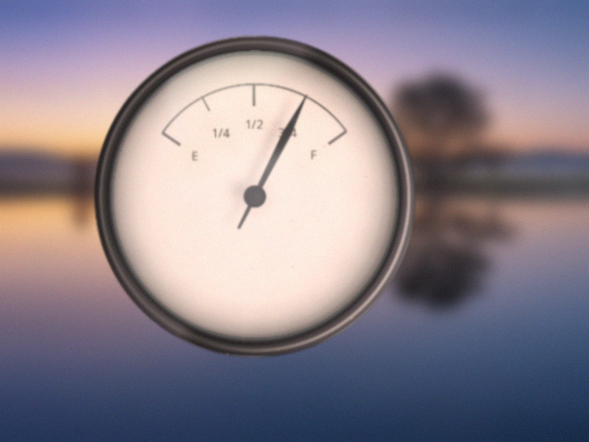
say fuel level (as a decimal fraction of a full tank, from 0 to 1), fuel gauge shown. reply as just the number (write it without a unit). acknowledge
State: 0.75
